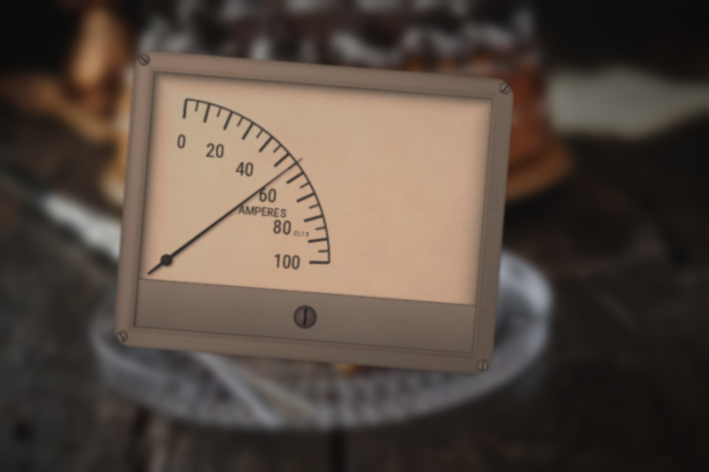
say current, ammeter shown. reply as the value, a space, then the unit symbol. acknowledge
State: 55 A
